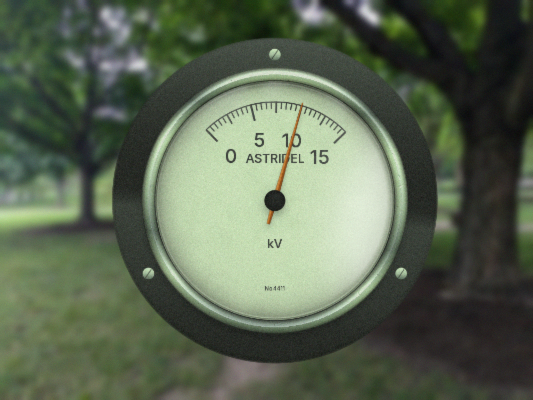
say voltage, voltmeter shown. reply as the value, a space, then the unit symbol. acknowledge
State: 10 kV
